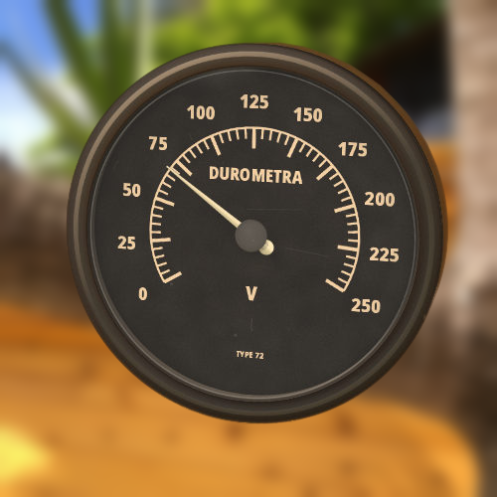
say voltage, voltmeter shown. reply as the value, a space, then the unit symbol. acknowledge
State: 70 V
